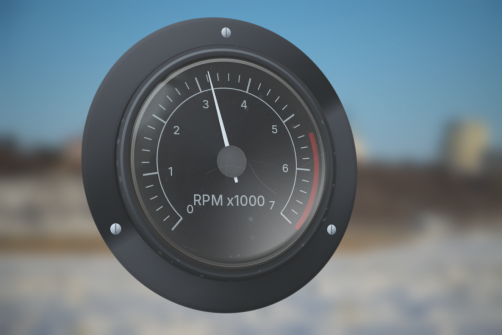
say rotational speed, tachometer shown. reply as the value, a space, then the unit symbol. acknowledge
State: 3200 rpm
